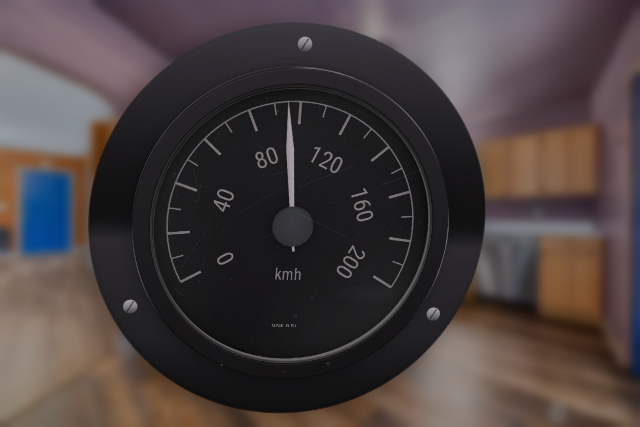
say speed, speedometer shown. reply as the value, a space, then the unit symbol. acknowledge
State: 95 km/h
